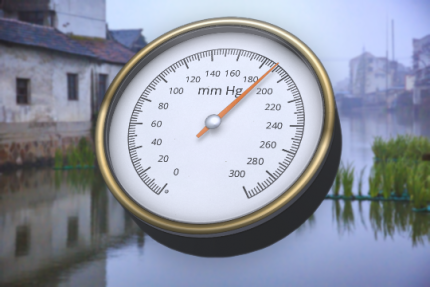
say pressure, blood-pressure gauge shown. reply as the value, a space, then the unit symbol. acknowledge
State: 190 mmHg
